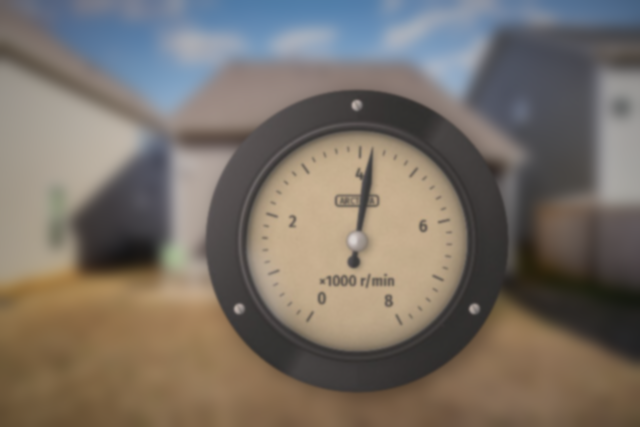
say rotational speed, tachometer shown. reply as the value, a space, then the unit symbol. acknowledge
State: 4200 rpm
